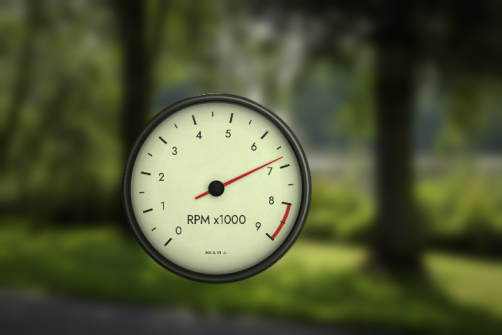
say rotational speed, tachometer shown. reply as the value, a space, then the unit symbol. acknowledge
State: 6750 rpm
